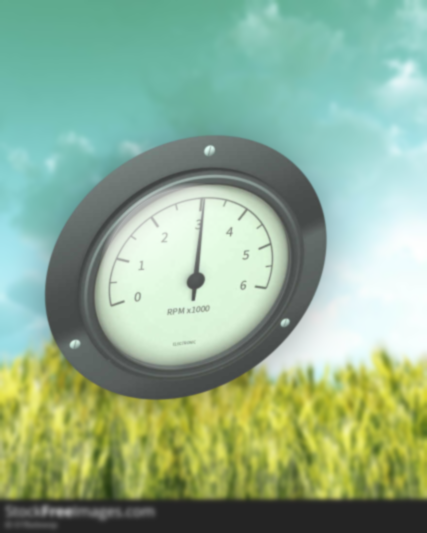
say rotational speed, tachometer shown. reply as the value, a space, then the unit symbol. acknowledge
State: 3000 rpm
